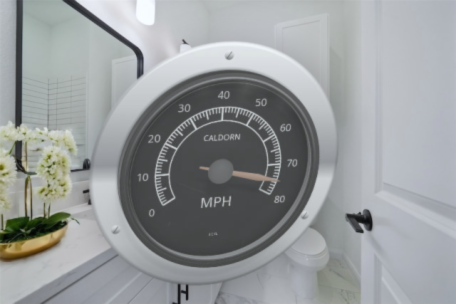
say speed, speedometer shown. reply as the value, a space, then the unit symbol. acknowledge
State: 75 mph
